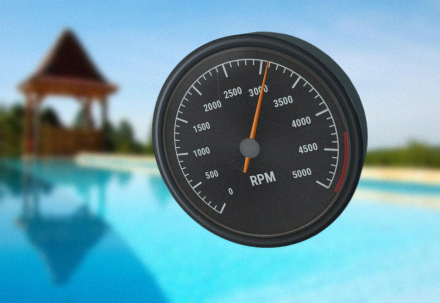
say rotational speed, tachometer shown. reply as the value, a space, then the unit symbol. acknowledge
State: 3100 rpm
